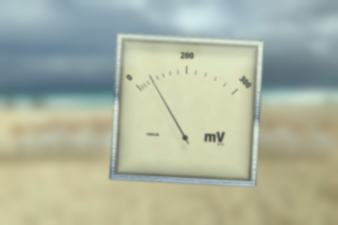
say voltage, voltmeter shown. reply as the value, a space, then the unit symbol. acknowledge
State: 100 mV
